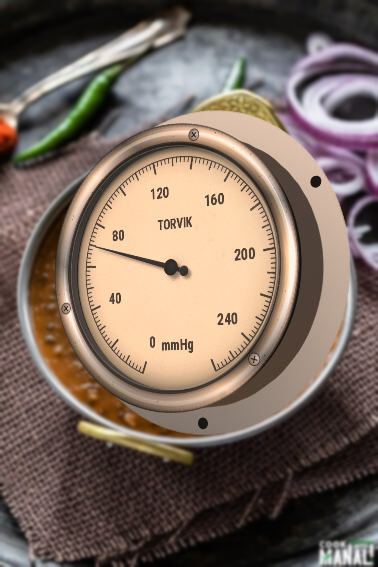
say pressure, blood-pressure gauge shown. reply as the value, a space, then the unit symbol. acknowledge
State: 70 mmHg
